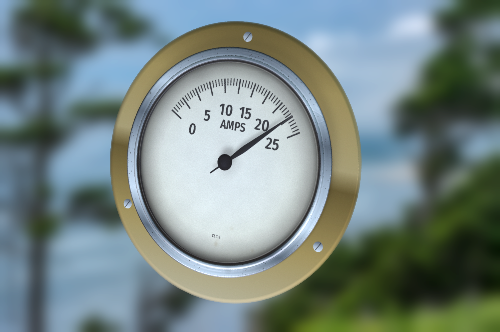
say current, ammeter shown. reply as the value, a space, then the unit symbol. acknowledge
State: 22.5 A
